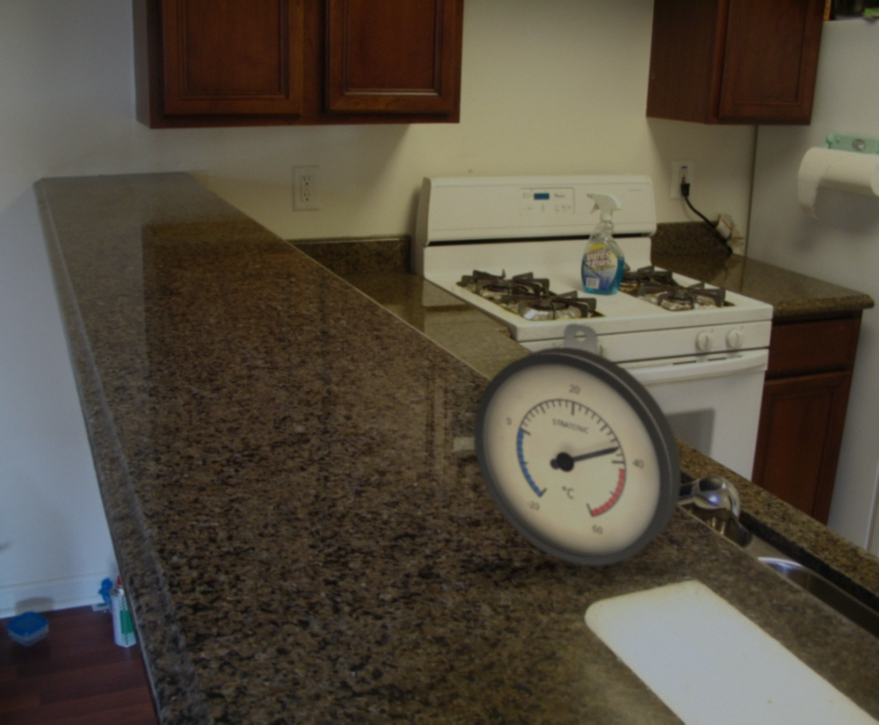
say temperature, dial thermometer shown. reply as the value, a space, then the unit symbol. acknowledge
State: 36 °C
